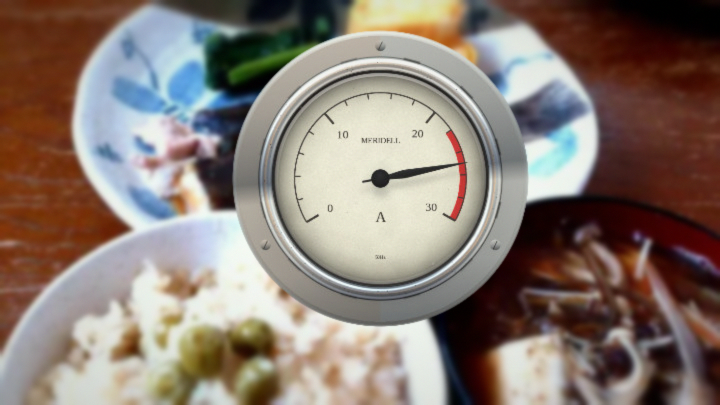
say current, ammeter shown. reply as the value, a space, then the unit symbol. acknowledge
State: 25 A
